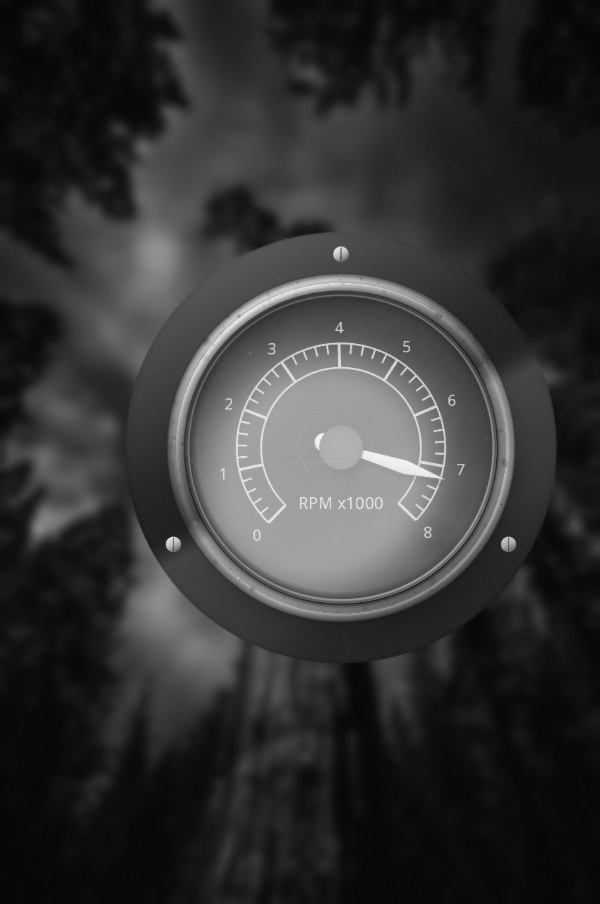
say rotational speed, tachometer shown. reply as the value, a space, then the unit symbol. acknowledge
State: 7200 rpm
